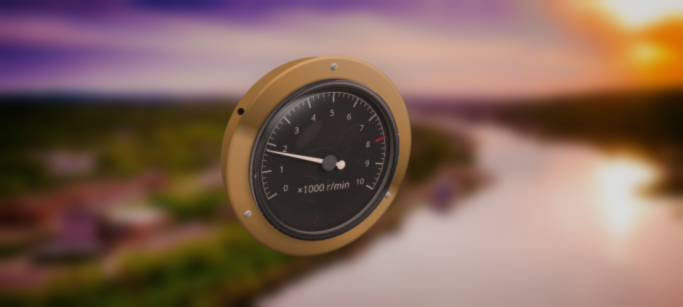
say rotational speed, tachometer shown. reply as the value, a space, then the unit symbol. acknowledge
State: 1800 rpm
